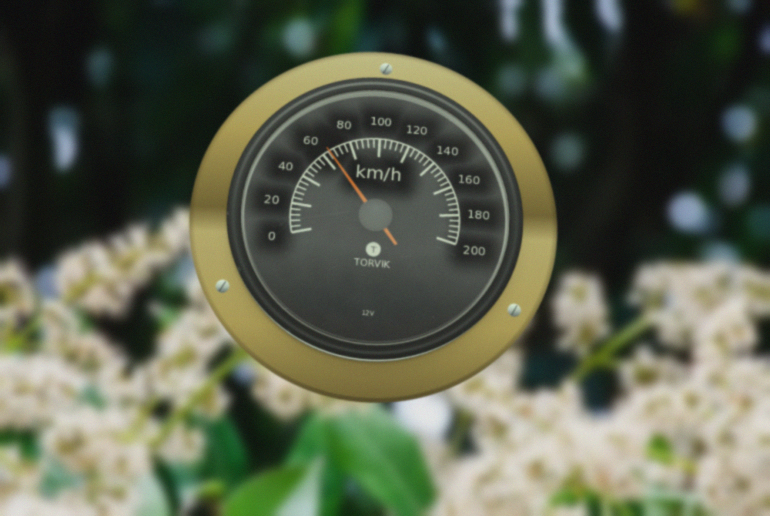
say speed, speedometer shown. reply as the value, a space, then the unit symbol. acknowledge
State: 64 km/h
